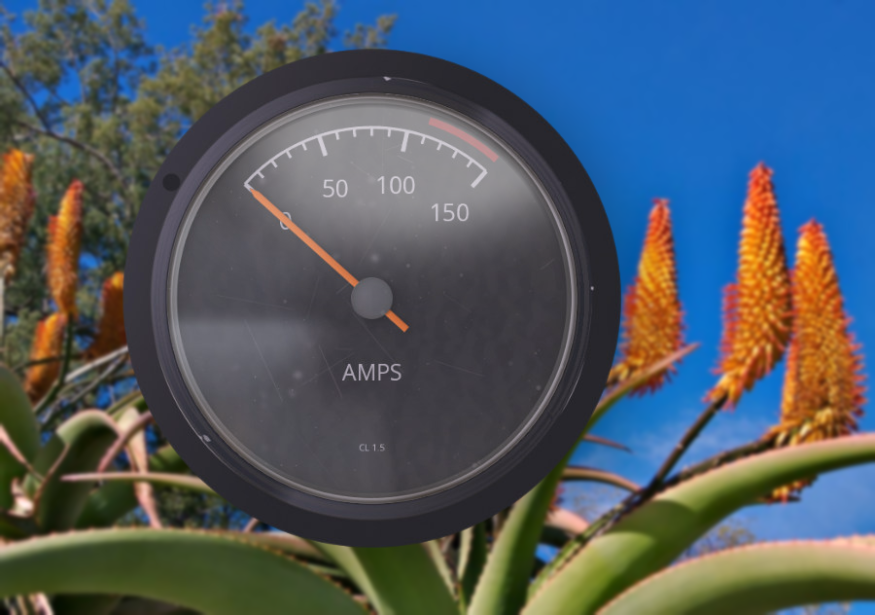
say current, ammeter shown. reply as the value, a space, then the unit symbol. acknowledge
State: 0 A
